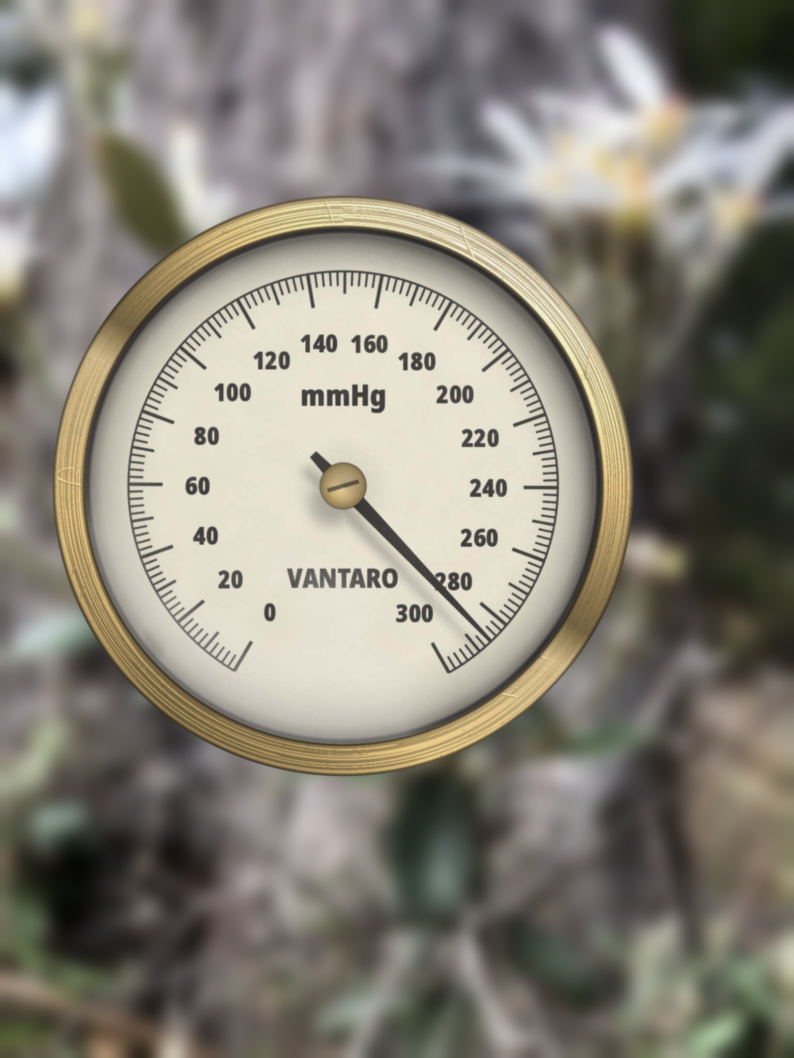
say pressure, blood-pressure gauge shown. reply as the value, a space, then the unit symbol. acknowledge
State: 286 mmHg
